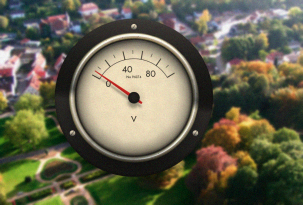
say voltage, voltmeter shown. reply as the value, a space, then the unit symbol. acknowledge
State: 5 V
